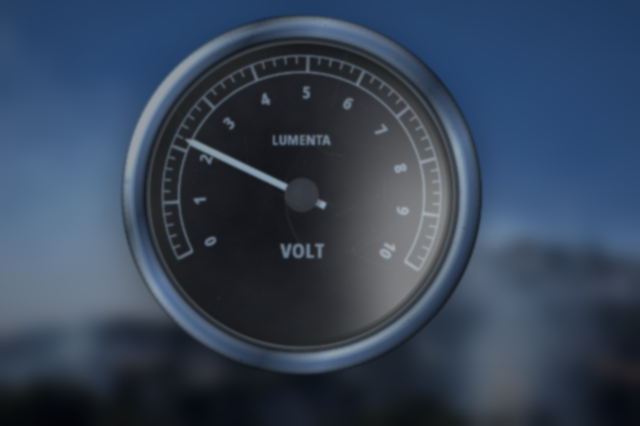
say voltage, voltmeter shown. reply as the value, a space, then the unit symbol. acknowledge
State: 2.2 V
